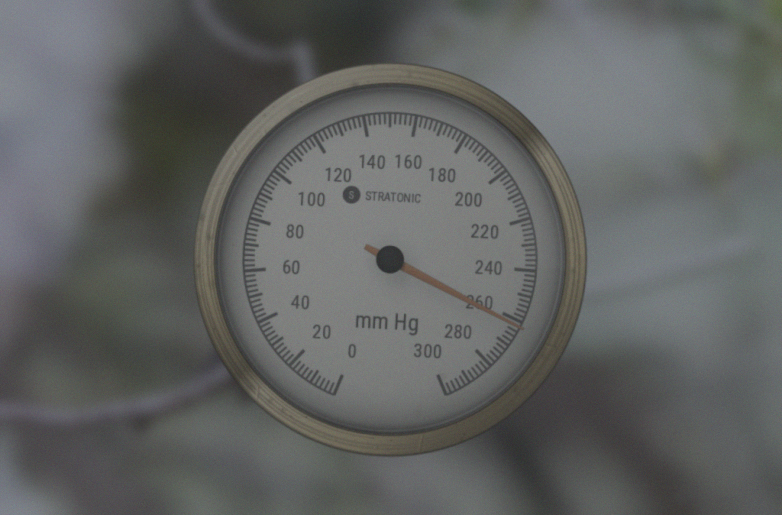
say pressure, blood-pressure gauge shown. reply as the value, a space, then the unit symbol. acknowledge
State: 262 mmHg
